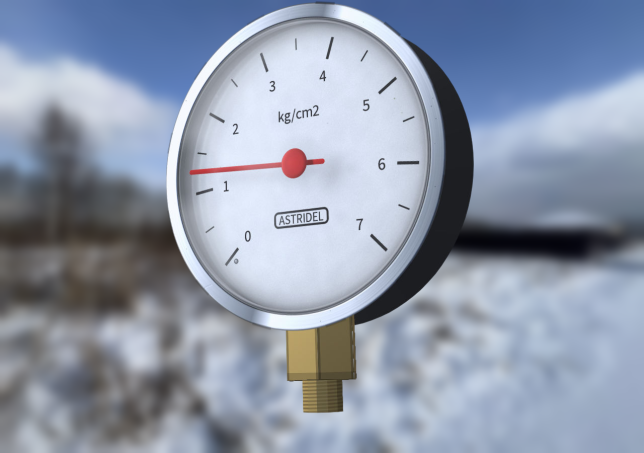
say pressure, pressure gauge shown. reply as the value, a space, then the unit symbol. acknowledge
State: 1.25 kg/cm²
